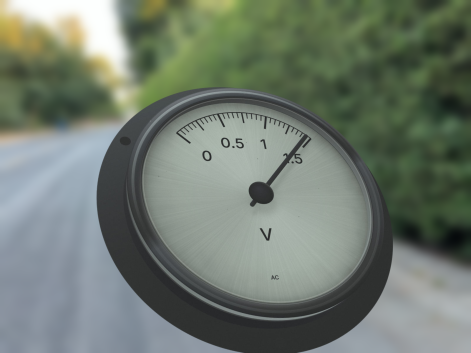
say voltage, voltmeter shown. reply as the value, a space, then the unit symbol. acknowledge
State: 1.45 V
